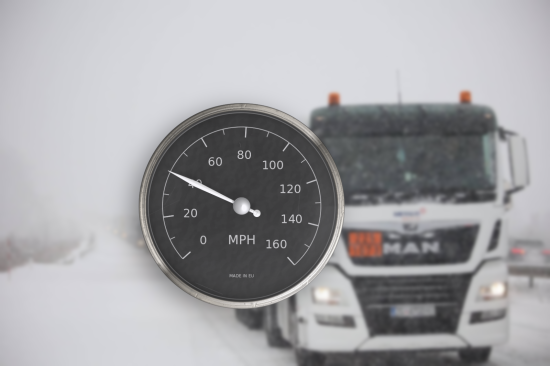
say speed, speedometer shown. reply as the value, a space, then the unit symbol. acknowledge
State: 40 mph
